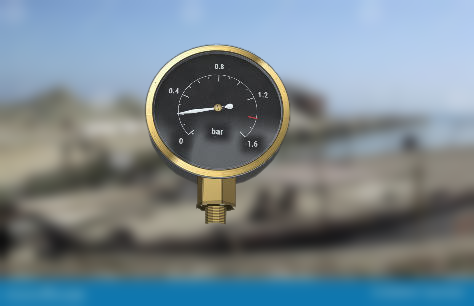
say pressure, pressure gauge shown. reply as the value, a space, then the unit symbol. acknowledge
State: 0.2 bar
